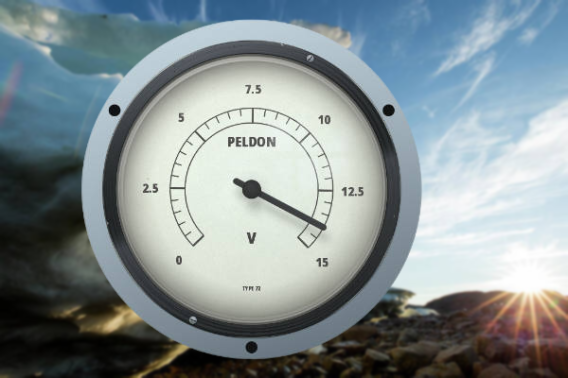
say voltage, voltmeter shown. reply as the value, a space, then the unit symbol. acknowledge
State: 14 V
